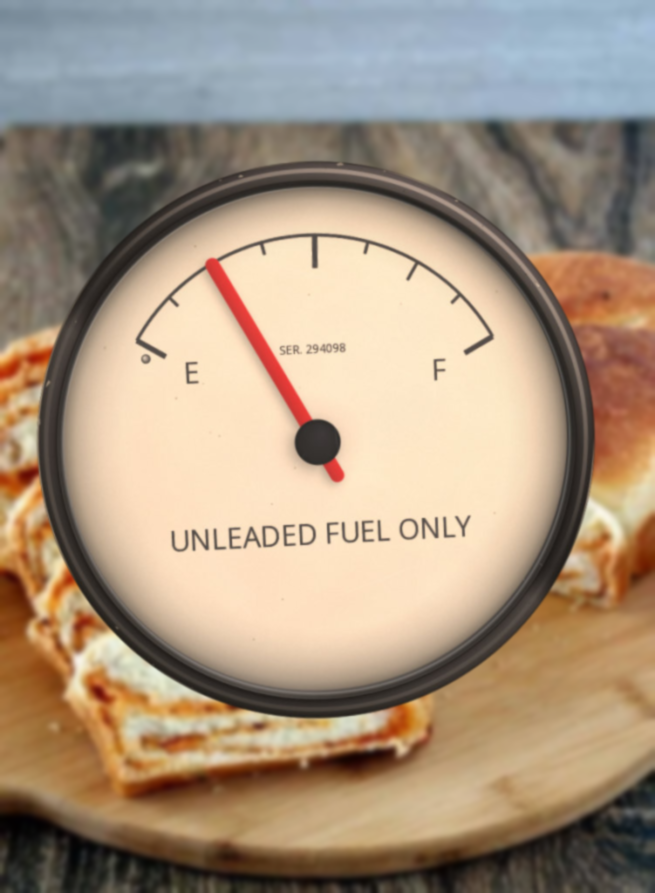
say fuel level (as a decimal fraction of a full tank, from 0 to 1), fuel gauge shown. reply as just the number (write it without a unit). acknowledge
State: 0.25
